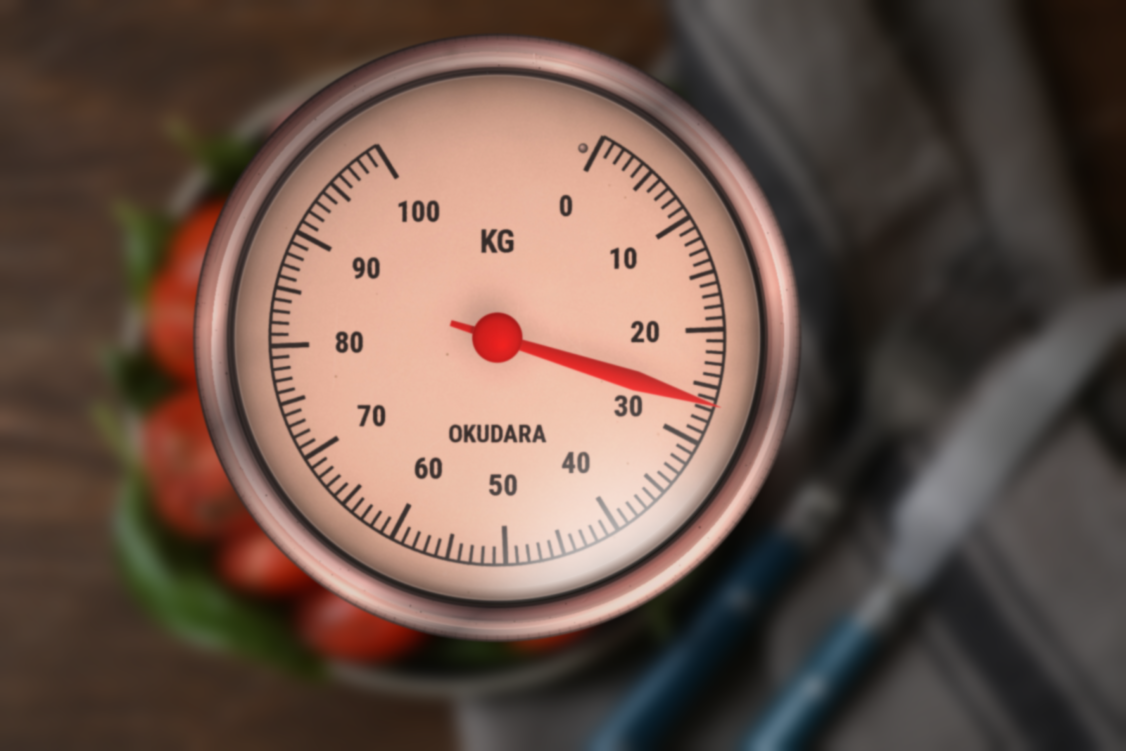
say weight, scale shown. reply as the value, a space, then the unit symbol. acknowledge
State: 26.5 kg
